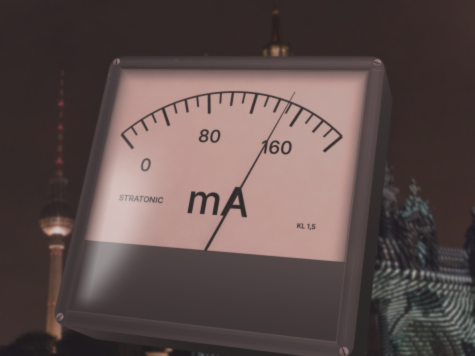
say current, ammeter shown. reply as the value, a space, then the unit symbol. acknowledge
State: 150 mA
